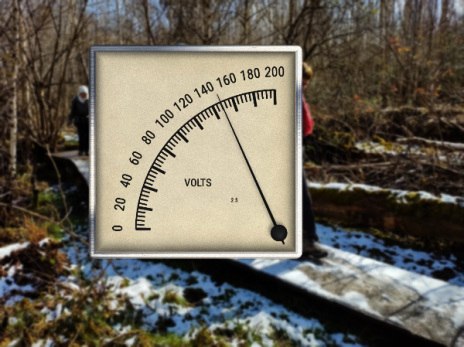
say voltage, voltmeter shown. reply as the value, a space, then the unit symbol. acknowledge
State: 148 V
